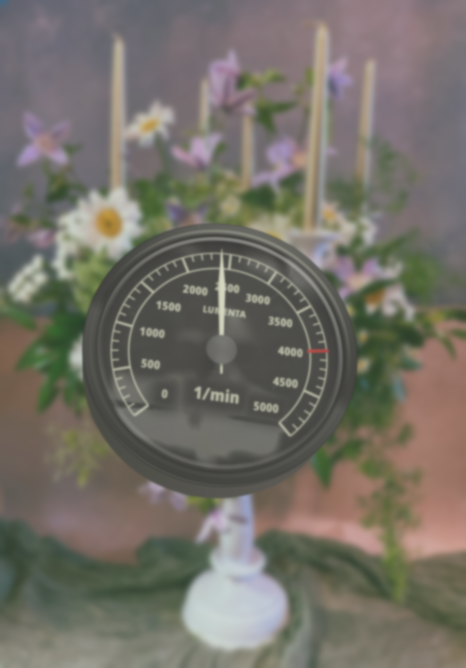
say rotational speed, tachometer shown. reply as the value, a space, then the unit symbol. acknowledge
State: 2400 rpm
